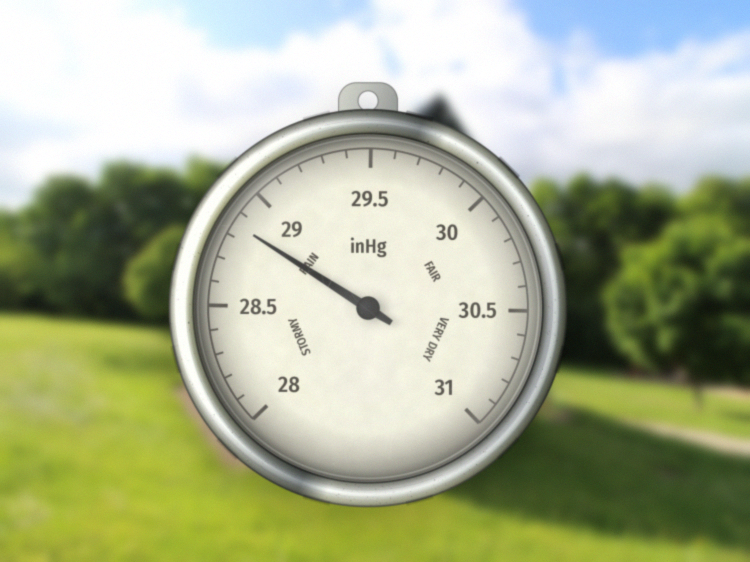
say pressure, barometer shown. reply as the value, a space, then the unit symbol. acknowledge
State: 28.85 inHg
